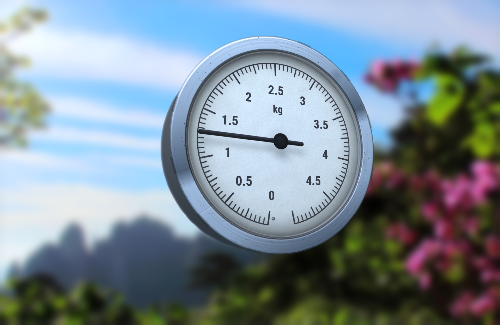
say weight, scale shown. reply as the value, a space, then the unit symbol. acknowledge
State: 1.25 kg
